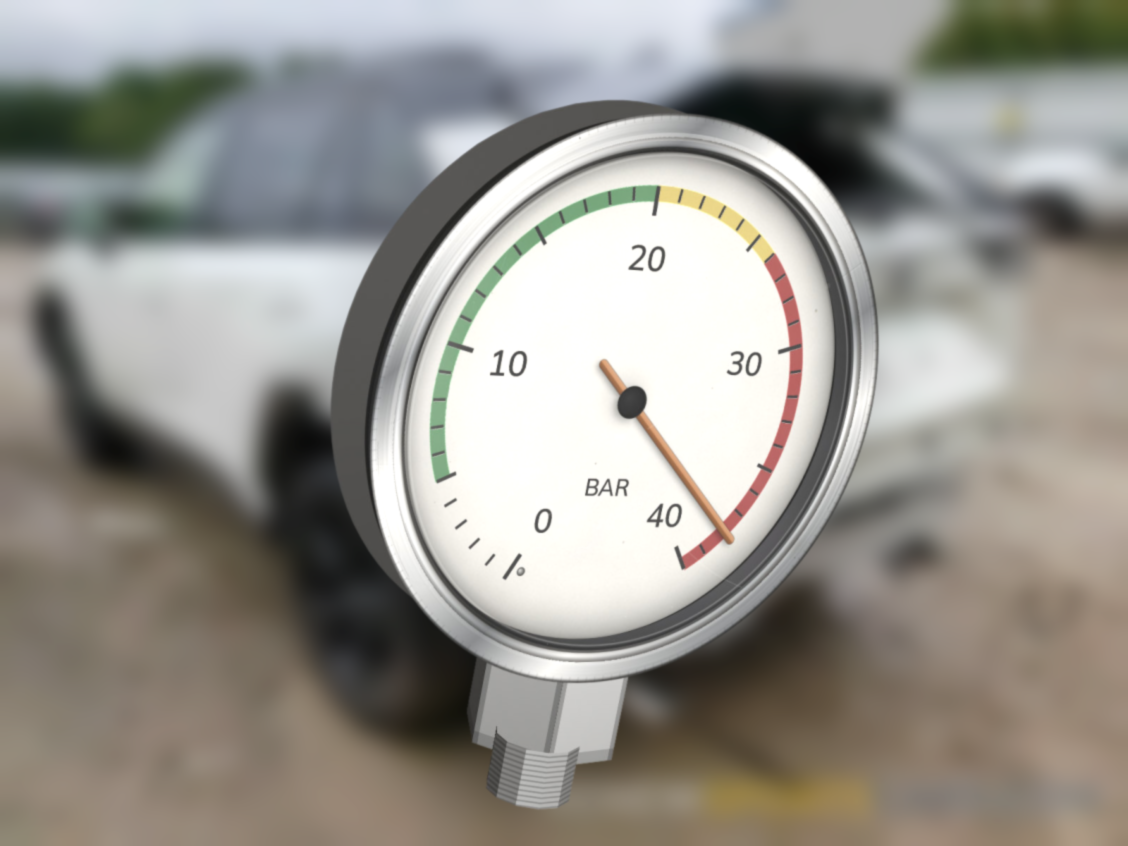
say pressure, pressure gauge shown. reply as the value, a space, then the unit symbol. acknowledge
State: 38 bar
